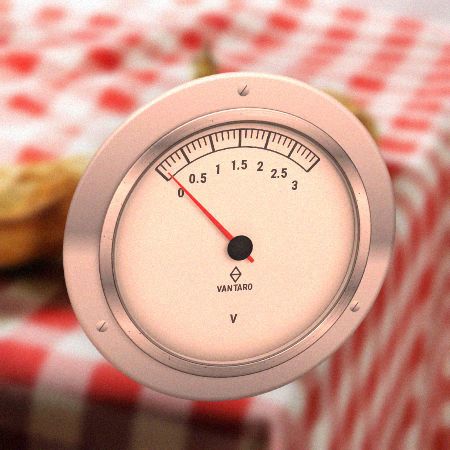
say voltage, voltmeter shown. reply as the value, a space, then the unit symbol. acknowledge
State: 0.1 V
